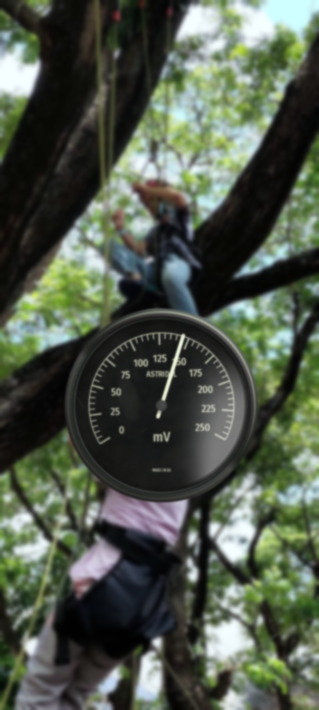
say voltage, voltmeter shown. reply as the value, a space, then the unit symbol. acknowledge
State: 145 mV
